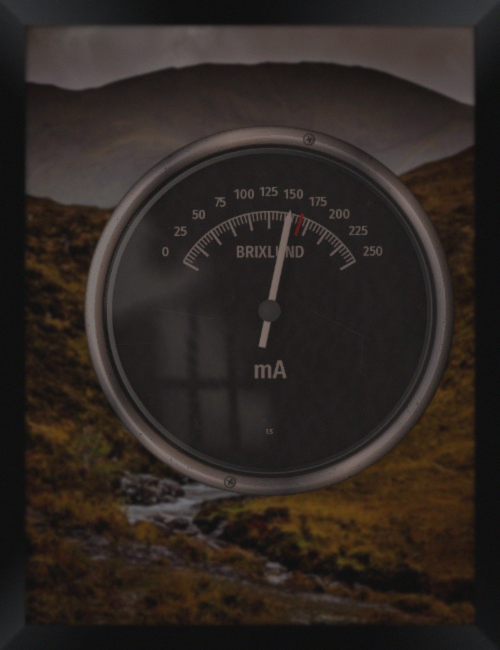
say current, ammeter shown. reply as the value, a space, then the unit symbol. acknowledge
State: 150 mA
